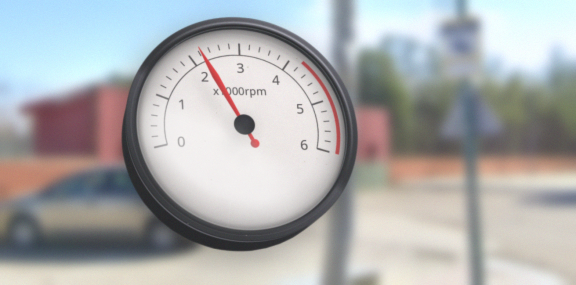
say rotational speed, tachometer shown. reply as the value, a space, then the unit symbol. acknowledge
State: 2200 rpm
